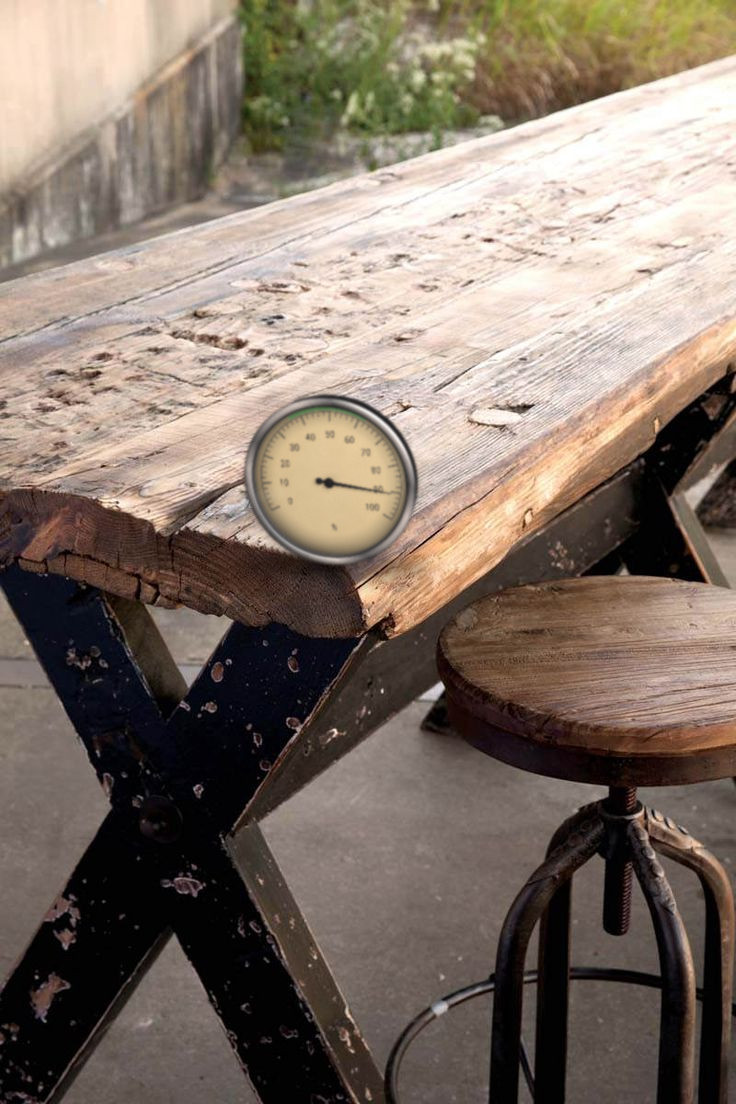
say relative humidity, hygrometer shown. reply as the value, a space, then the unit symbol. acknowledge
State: 90 %
